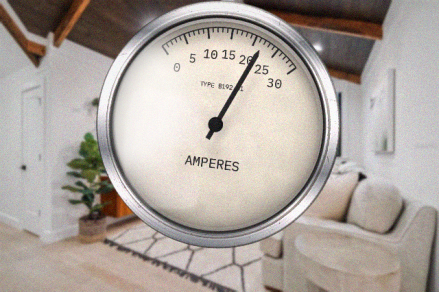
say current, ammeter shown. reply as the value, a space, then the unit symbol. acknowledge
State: 22 A
